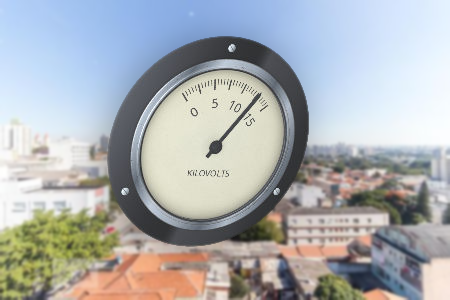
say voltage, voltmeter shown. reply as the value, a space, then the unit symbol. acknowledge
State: 12.5 kV
